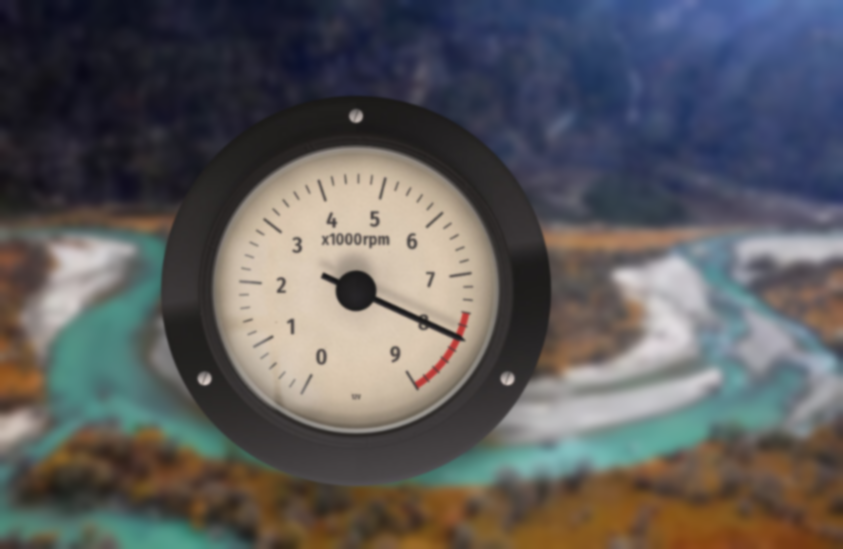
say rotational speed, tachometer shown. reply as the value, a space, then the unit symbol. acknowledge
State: 8000 rpm
